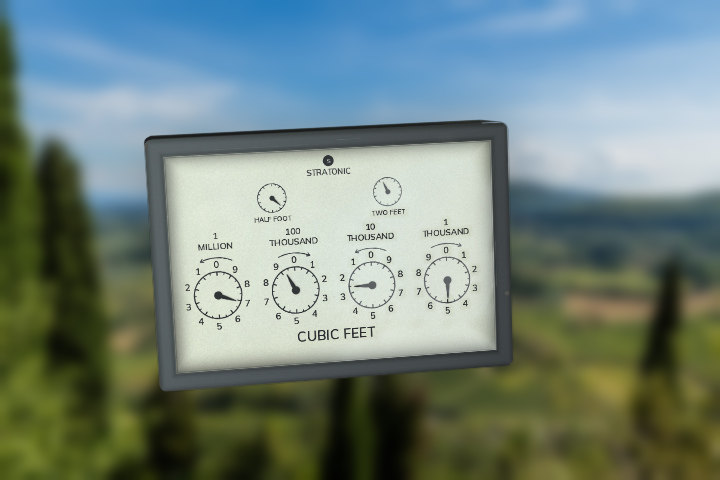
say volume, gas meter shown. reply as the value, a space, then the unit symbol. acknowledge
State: 692500 ft³
